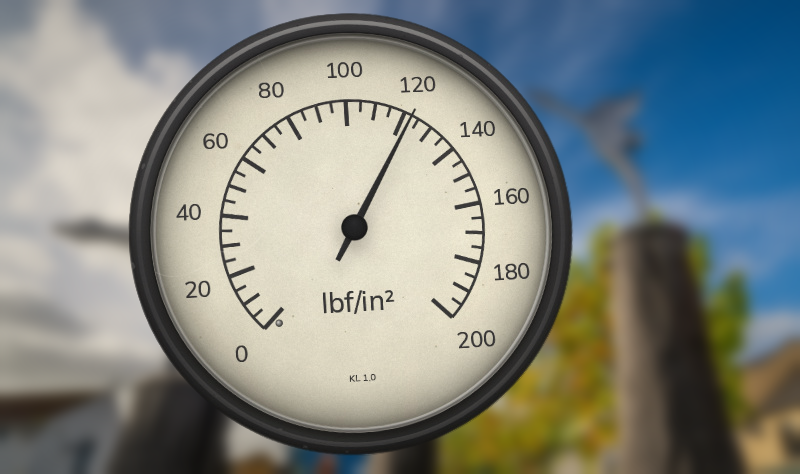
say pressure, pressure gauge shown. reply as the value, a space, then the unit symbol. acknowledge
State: 122.5 psi
